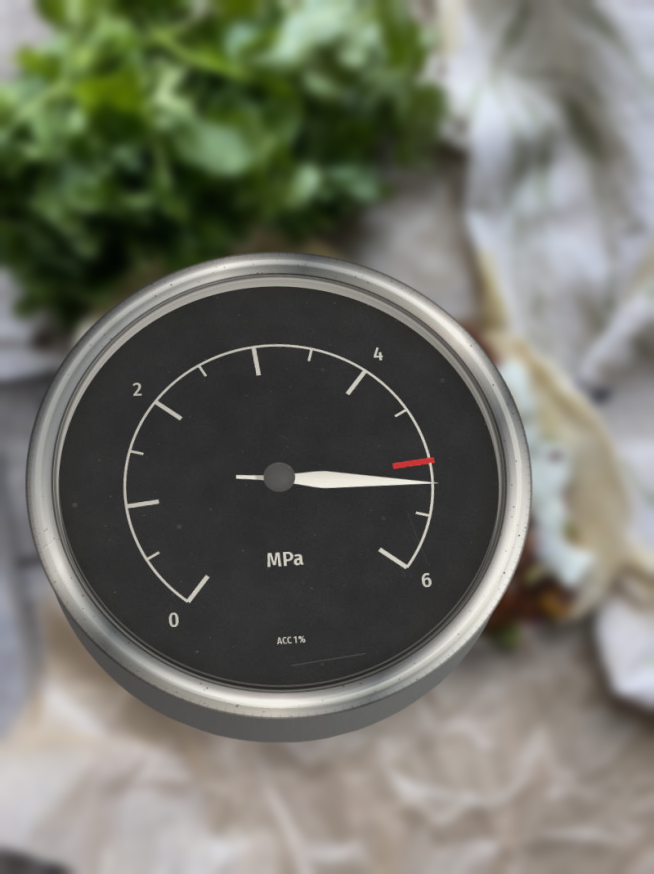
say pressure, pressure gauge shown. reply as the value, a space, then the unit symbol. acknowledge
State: 5.25 MPa
